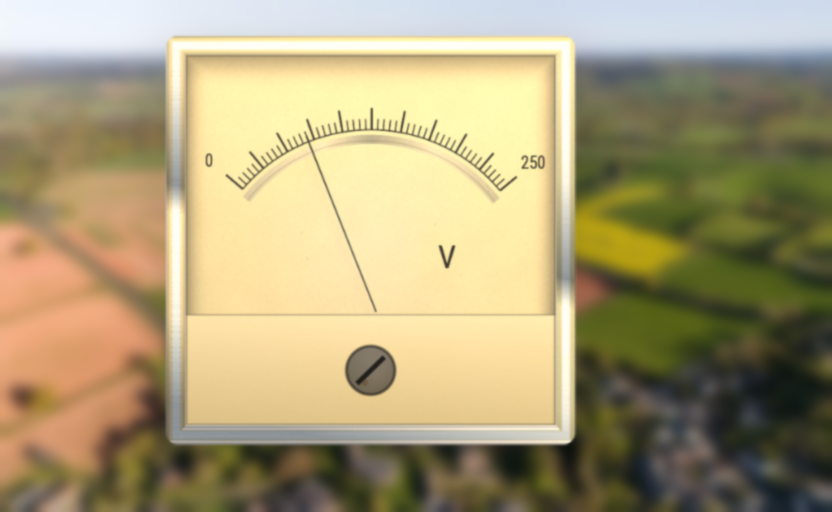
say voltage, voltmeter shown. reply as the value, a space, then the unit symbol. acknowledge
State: 70 V
